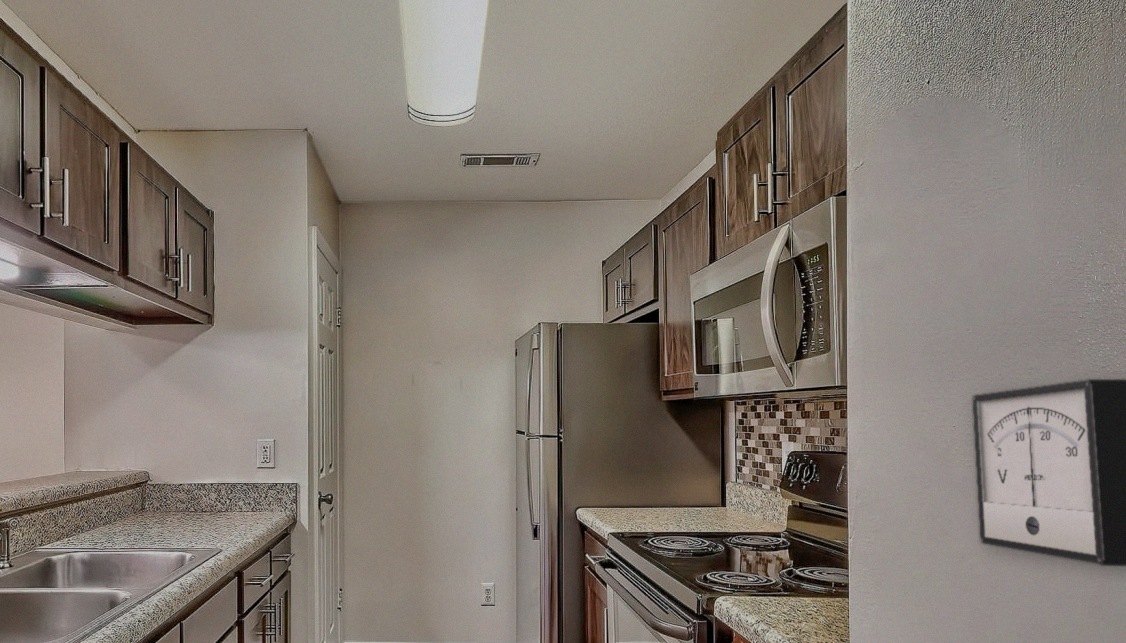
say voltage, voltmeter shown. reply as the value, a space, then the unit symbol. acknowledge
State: 15 V
